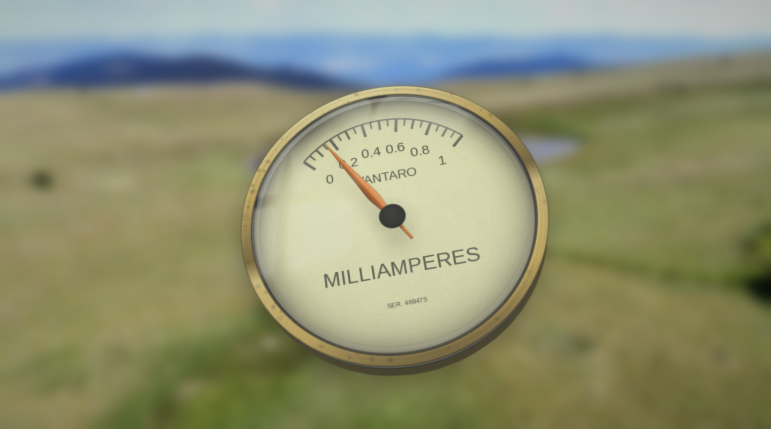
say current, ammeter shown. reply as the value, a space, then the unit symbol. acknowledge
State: 0.15 mA
